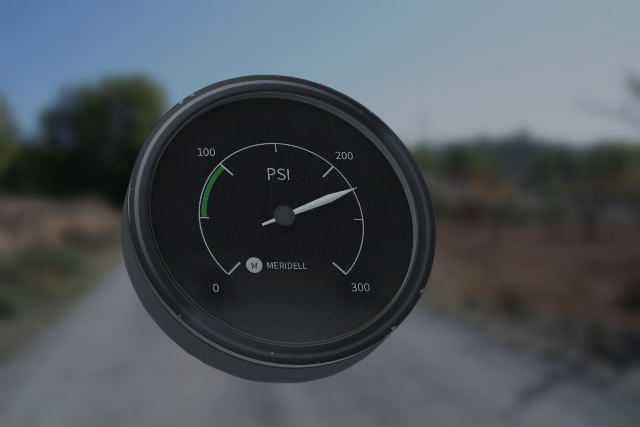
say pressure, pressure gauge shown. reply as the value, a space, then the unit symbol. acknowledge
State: 225 psi
